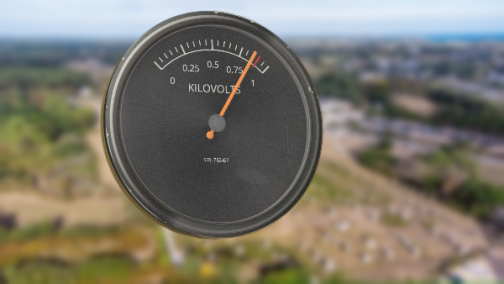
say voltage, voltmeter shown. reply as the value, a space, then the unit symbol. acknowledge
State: 0.85 kV
